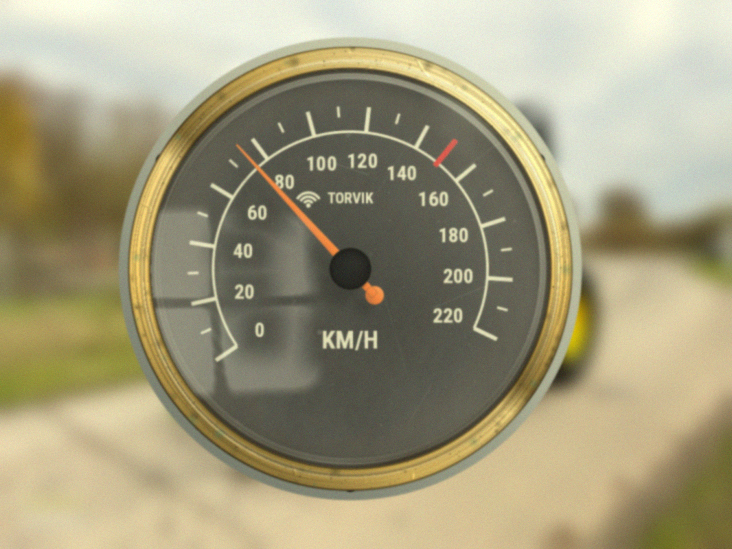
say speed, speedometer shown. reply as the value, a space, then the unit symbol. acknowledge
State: 75 km/h
